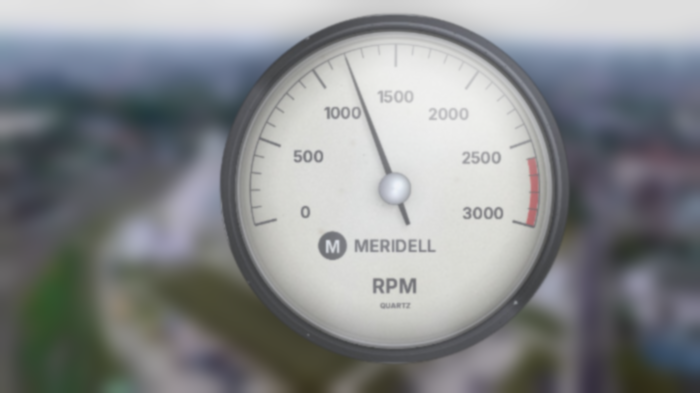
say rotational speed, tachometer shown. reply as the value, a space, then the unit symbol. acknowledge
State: 1200 rpm
